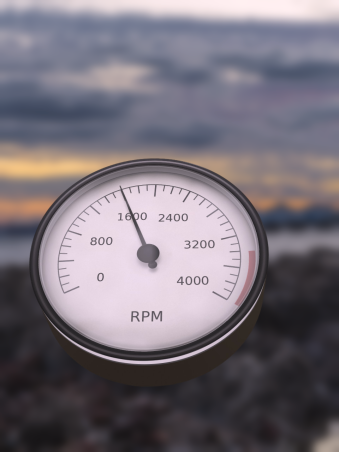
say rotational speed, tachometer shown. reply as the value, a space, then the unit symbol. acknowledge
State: 1600 rpm
